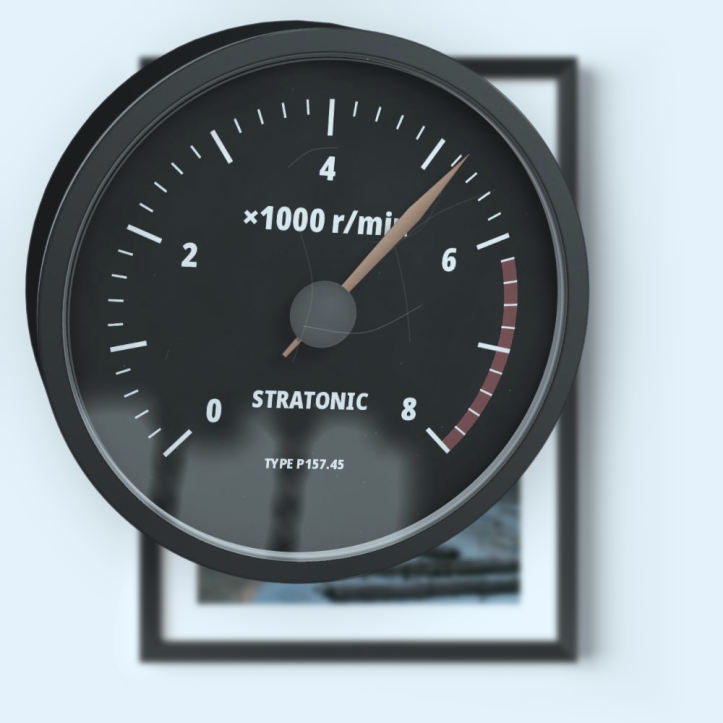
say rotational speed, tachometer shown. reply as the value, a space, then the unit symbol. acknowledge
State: 5200 rpm
